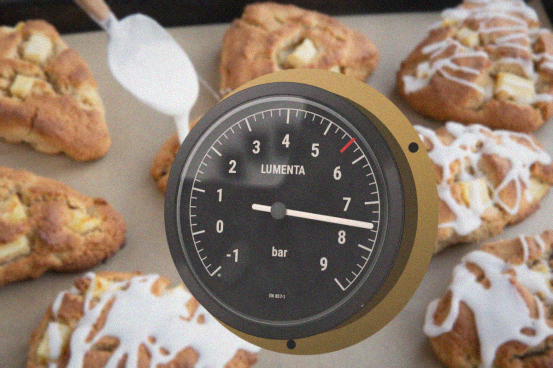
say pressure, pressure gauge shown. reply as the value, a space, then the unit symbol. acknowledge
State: 7.5 bar
